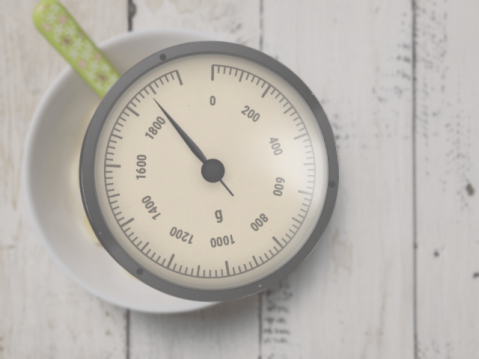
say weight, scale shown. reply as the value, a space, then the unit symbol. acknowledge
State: 1880 g
